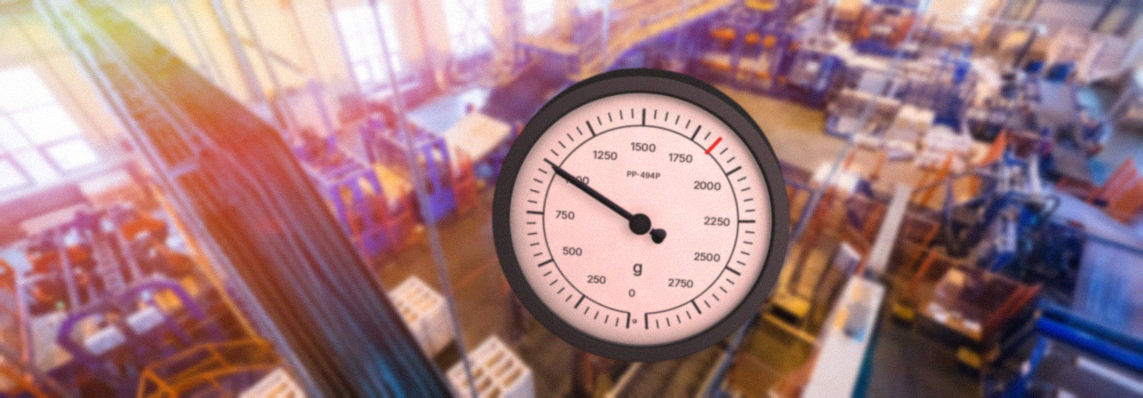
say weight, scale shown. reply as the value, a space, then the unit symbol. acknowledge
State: 1000 g
